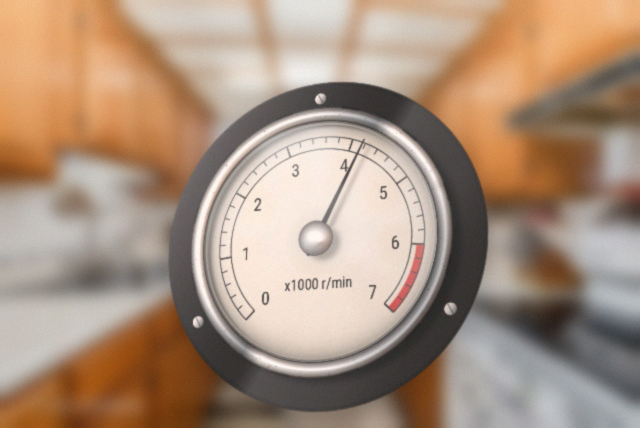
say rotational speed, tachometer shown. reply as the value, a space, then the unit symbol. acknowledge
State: 4200 rpm
